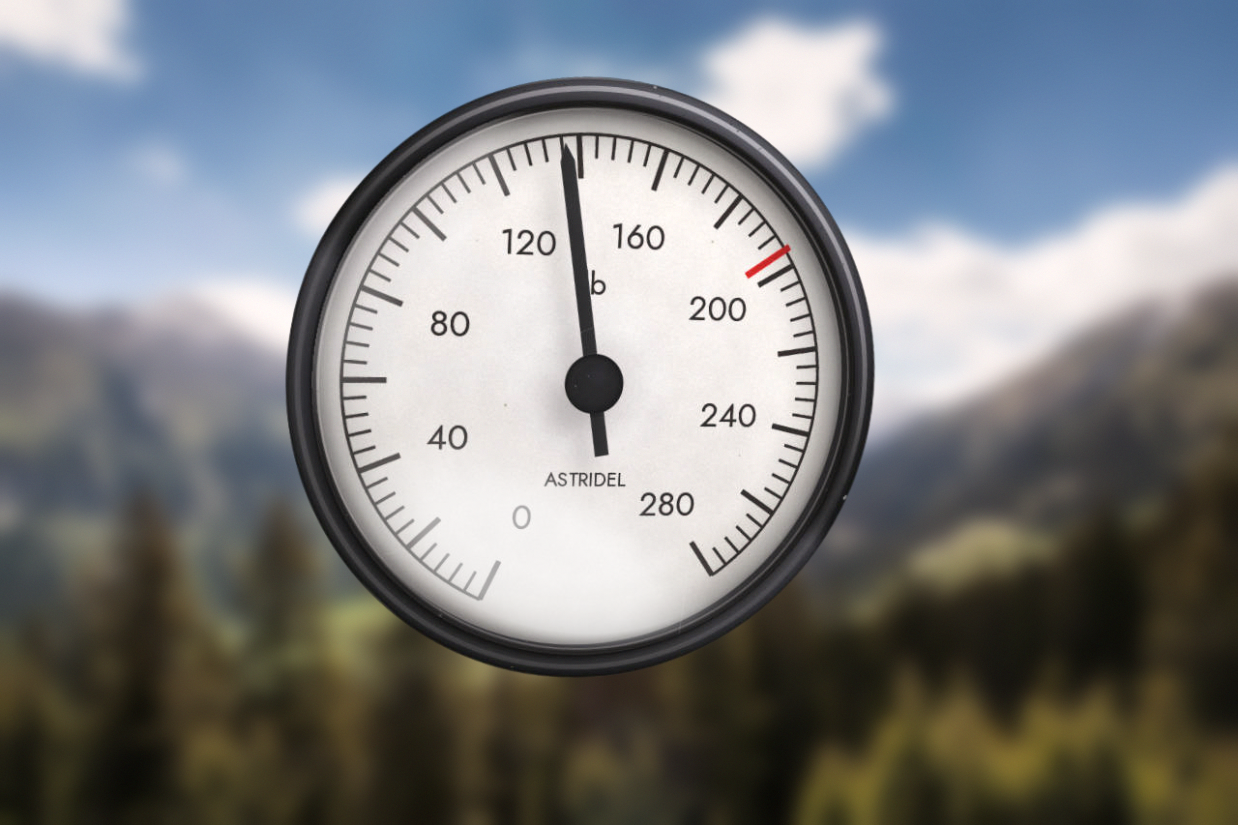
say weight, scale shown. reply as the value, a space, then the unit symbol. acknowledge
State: 136 lb
